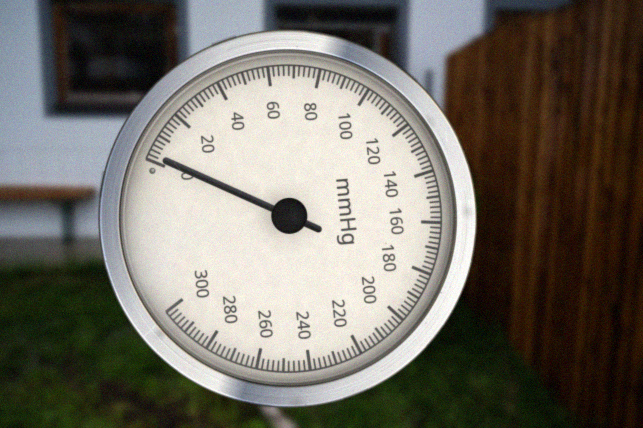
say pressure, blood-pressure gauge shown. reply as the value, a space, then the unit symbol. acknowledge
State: 2 mmHg
